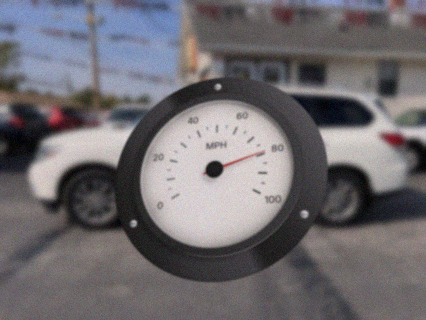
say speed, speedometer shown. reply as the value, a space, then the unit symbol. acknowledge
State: 80 mph
